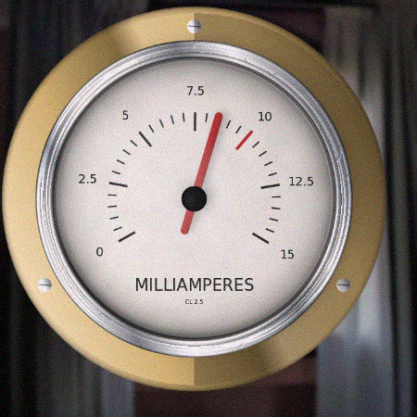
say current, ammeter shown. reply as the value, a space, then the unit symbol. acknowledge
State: 8.5 mA
